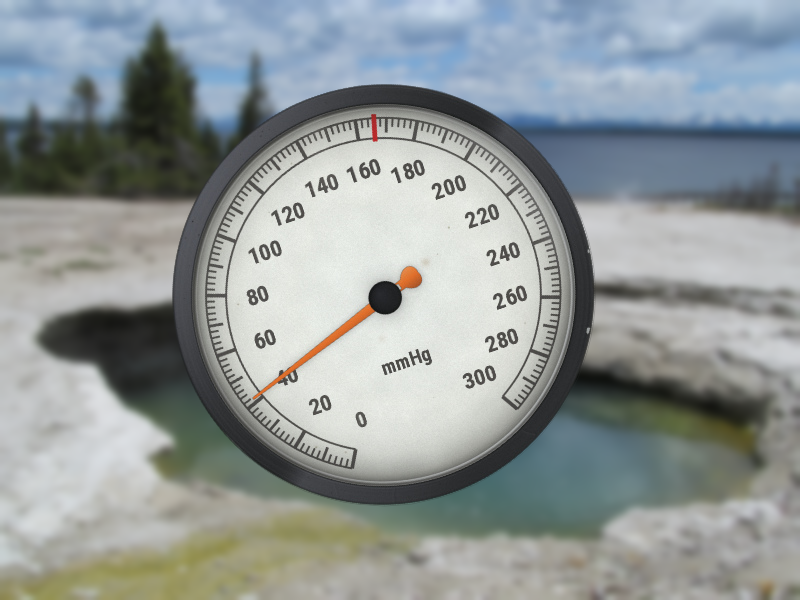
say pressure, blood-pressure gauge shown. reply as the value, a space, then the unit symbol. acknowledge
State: 42 mmHg
